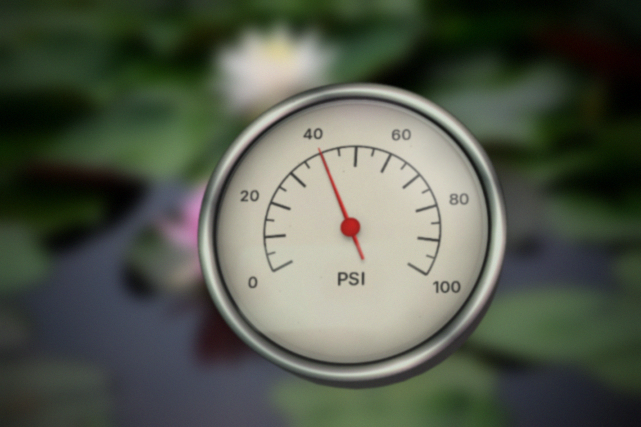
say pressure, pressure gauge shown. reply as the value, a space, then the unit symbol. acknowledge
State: 40 psi
